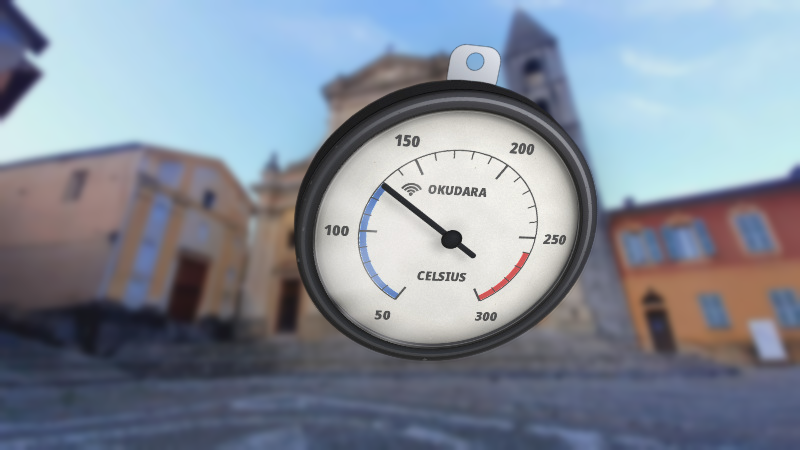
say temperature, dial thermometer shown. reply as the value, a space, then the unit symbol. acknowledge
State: 130 °C
